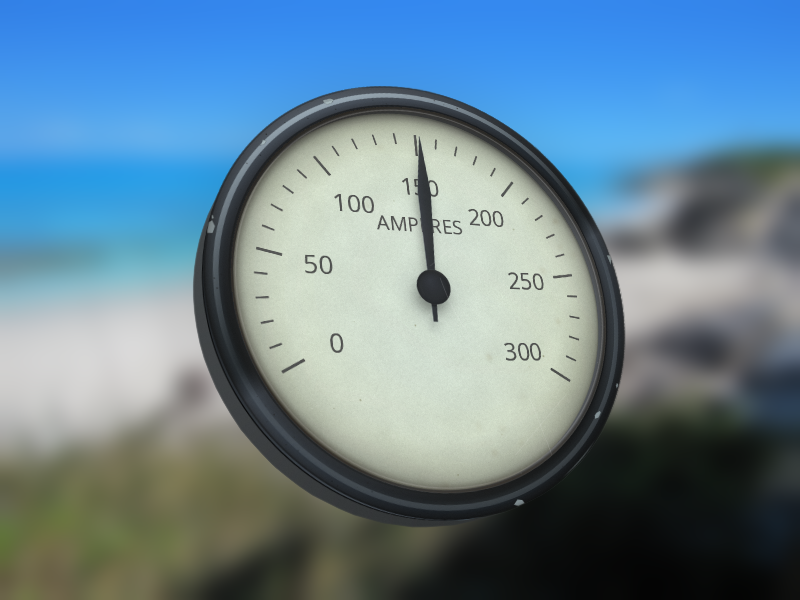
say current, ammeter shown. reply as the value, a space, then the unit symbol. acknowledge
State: 150 A
